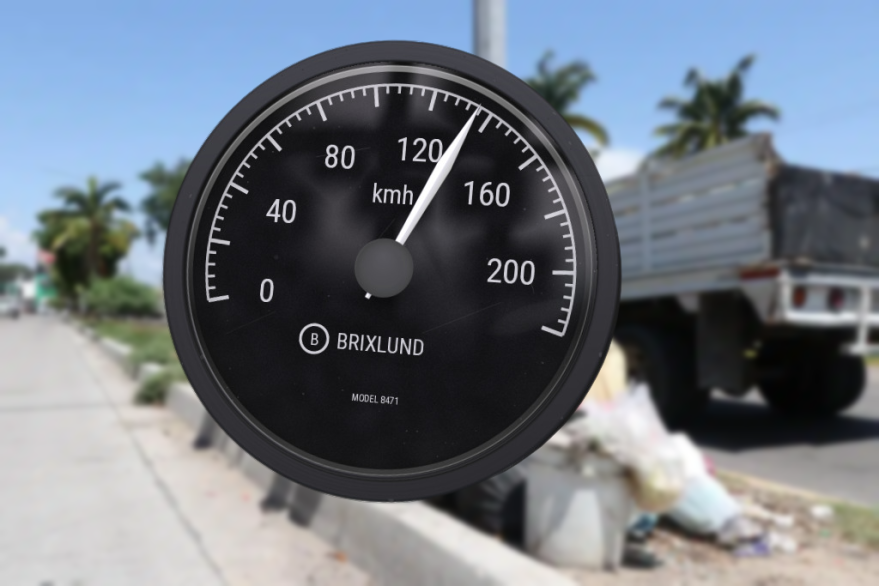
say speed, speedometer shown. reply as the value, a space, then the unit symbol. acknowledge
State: 136 km/h
